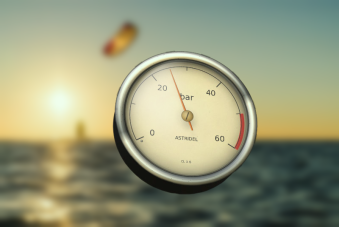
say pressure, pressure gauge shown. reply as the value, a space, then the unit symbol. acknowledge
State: 25 bar
